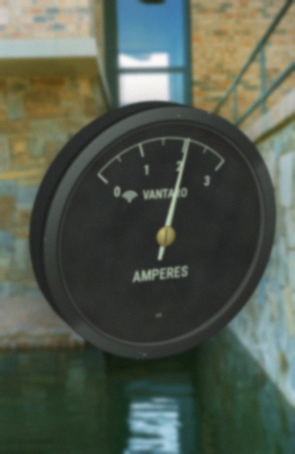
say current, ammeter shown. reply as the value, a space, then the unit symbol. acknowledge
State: 2 A
